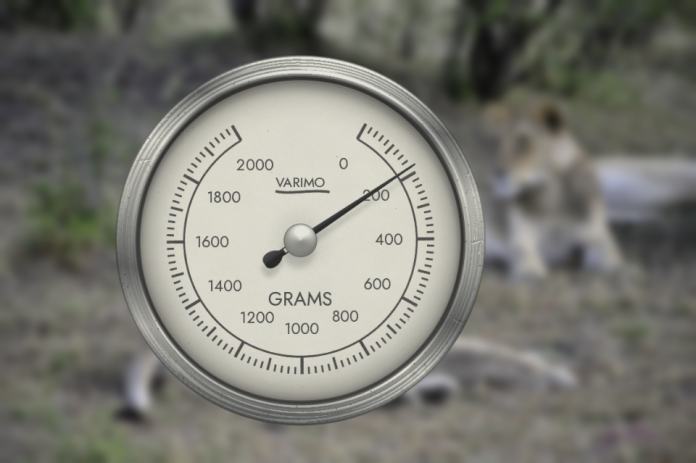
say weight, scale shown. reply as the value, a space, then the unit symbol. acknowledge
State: 180 g
